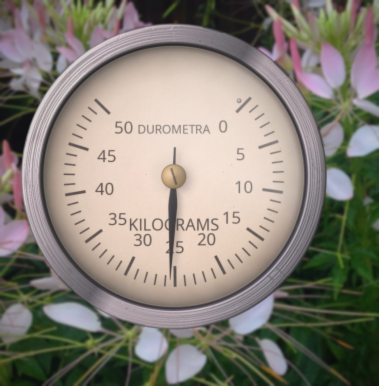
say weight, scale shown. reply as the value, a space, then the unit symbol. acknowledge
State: 25.5 kg
